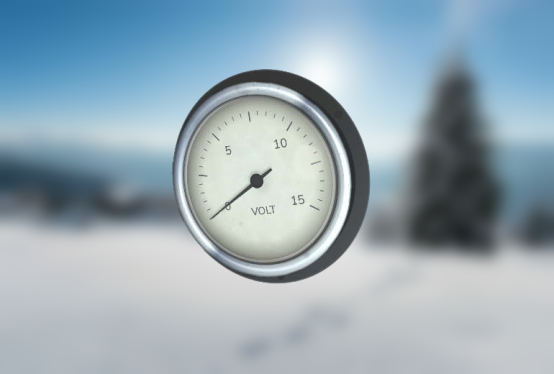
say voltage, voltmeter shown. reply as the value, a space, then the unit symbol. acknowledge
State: 0 V
